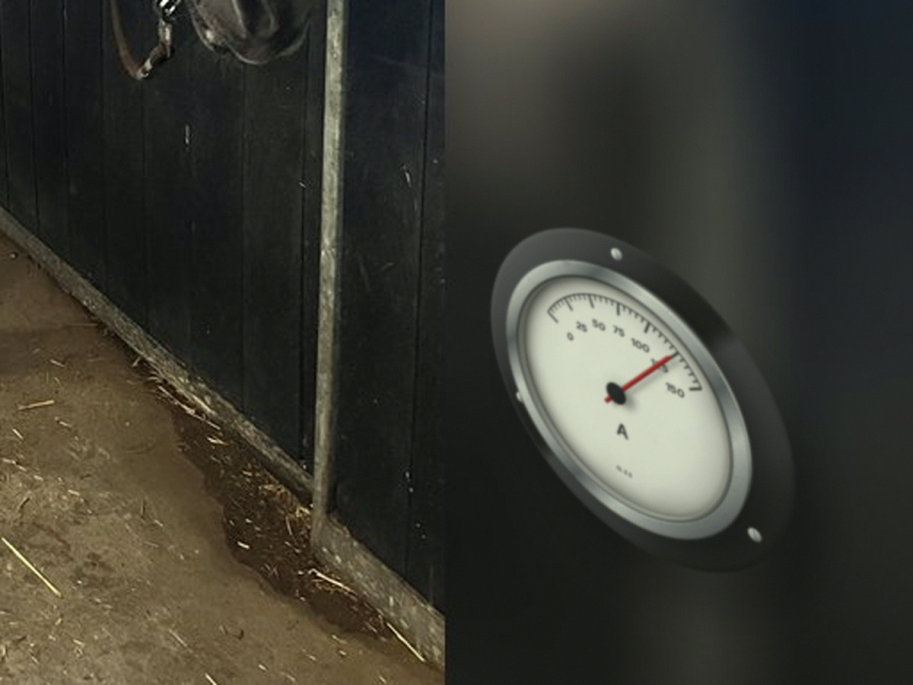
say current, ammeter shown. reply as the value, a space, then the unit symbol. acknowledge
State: 125 A
